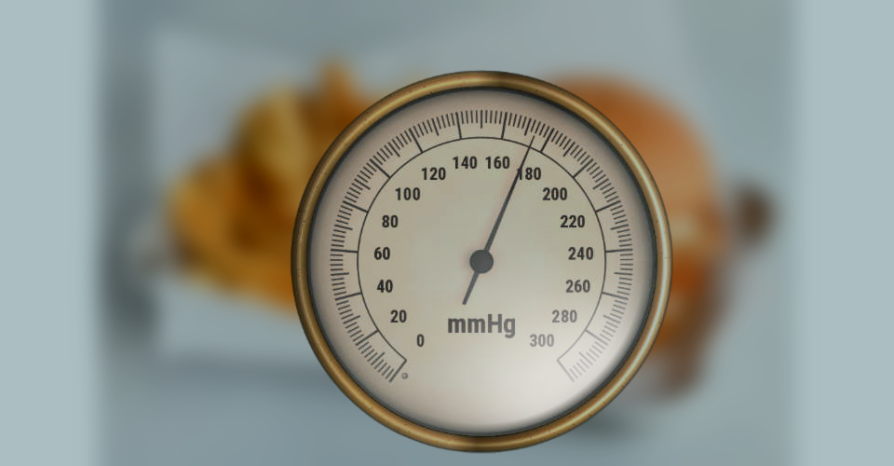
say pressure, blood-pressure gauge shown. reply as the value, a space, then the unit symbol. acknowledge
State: 174 mmHg
